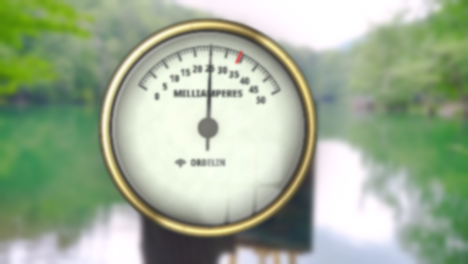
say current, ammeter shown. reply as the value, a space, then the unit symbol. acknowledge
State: 25 mA
